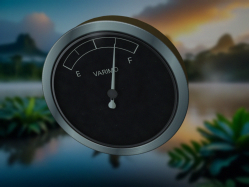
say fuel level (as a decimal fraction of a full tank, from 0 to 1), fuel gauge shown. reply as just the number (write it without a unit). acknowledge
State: 0.75
